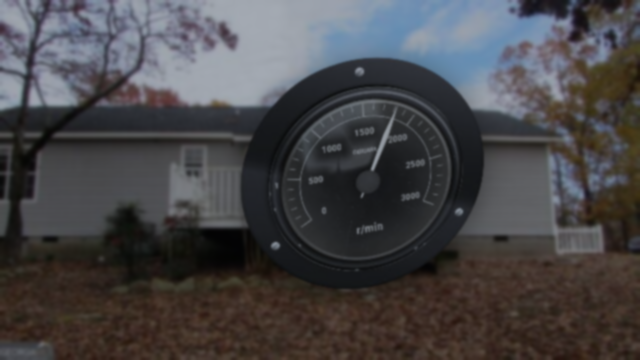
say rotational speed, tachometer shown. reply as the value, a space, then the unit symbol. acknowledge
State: 1800 rpm
